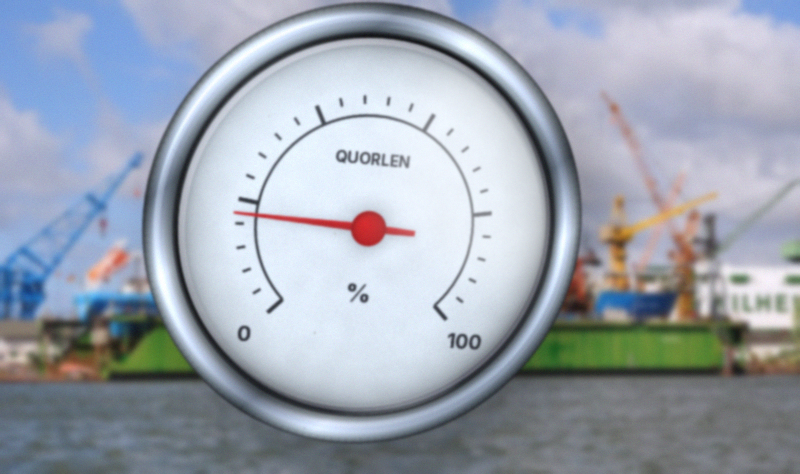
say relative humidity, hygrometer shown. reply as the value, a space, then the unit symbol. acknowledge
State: 18 %
